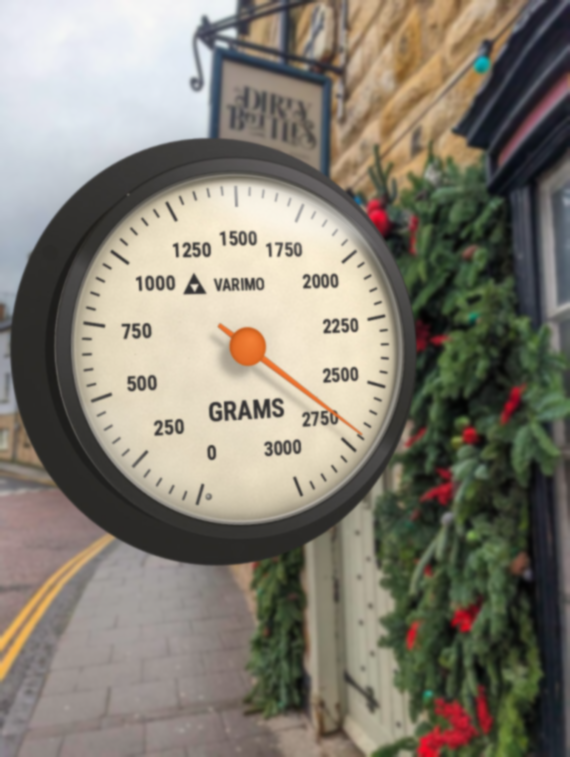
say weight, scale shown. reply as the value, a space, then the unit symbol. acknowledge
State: 2700 g
